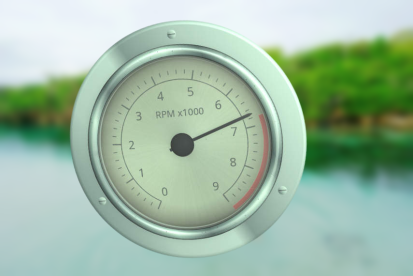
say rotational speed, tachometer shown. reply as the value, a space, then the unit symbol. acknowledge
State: 6700 rpm
